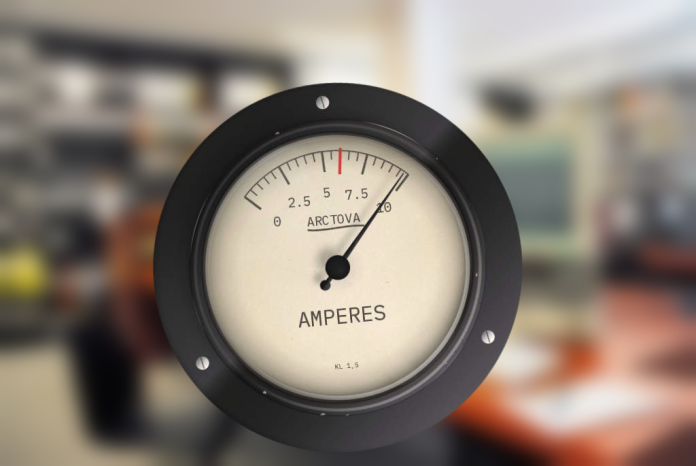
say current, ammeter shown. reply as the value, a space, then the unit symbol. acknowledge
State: 9.75 A
